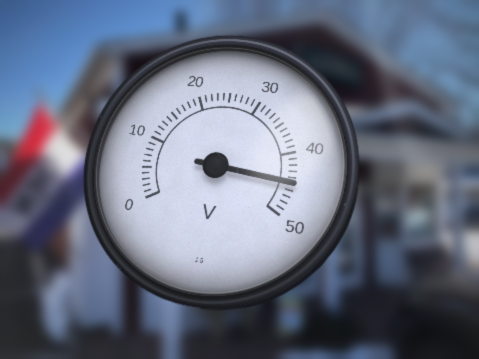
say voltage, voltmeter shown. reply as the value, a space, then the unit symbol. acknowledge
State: 45 V
